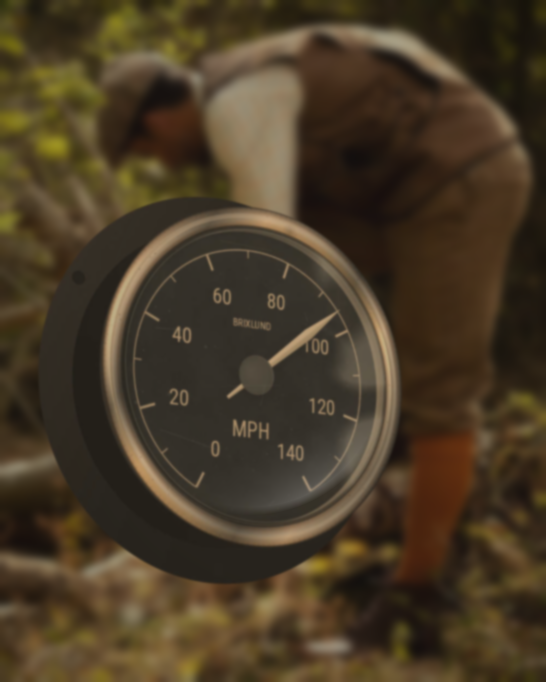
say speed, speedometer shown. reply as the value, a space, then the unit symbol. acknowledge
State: 95 mph
